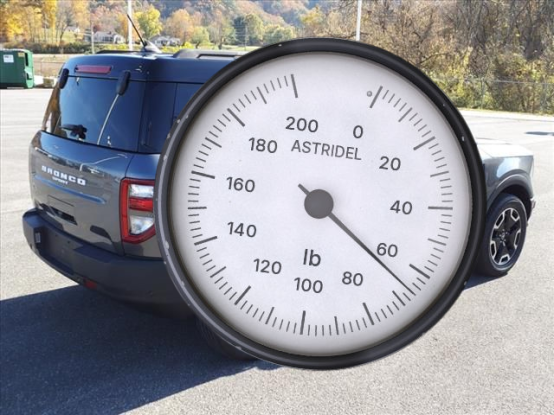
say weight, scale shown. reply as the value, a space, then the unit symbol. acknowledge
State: 66 lb
